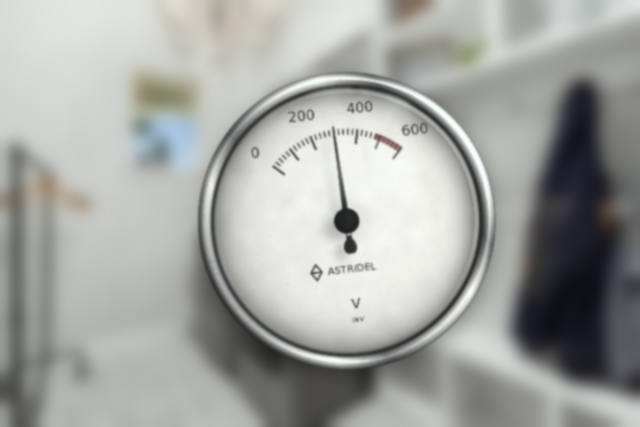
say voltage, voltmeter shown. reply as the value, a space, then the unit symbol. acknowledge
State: 300 V
